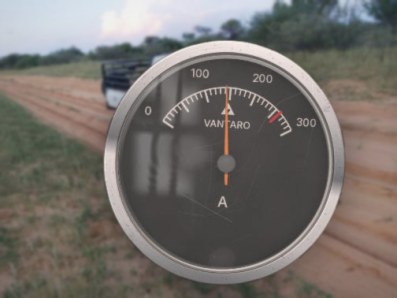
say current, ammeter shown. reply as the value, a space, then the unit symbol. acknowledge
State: 140 A
